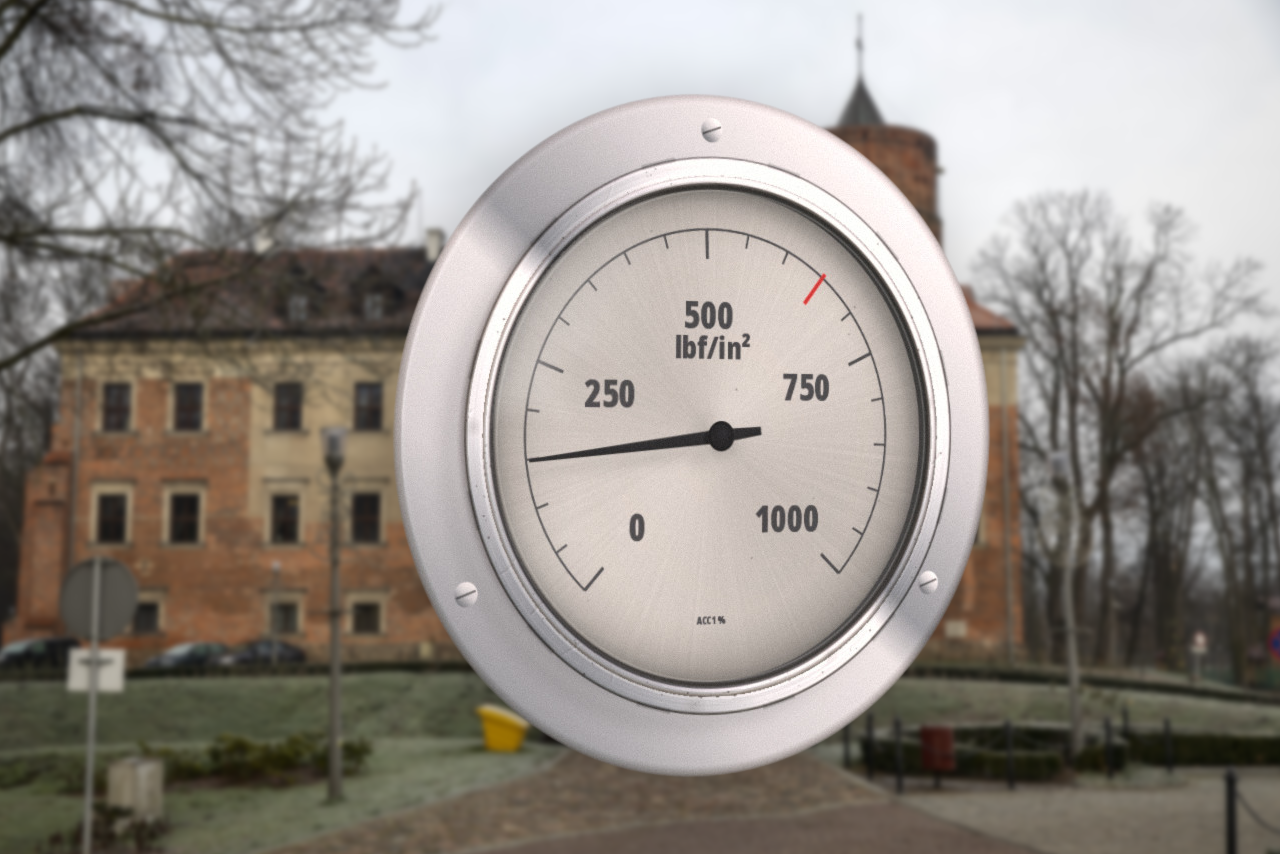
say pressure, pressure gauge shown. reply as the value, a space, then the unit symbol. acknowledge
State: 150 psi
